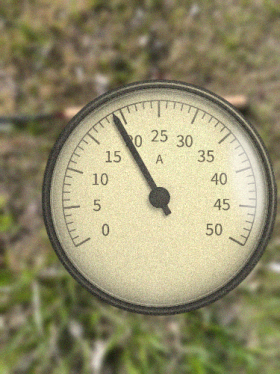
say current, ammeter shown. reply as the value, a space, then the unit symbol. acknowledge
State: 19 A
